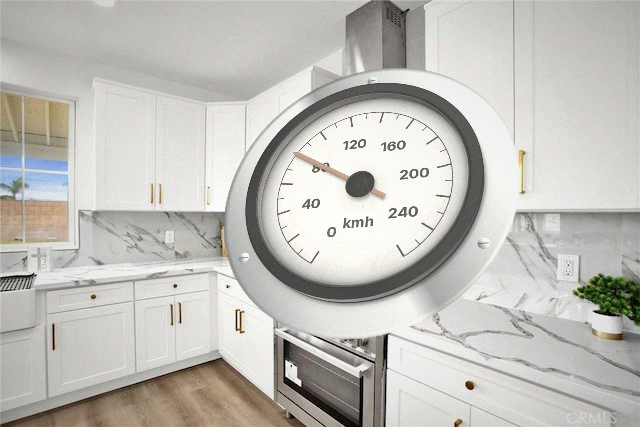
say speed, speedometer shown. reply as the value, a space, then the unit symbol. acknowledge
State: 80 km/h
